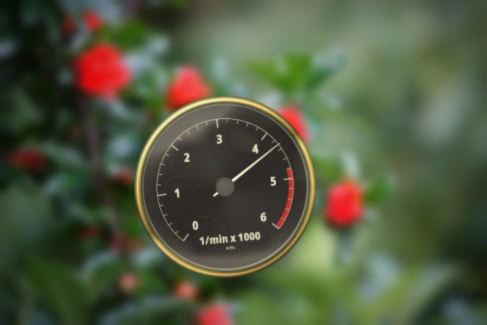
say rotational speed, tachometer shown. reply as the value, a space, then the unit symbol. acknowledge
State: 4300 rpm
